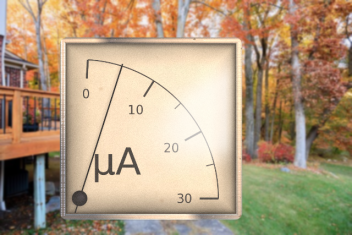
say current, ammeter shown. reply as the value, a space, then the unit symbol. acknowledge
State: 5 µA
